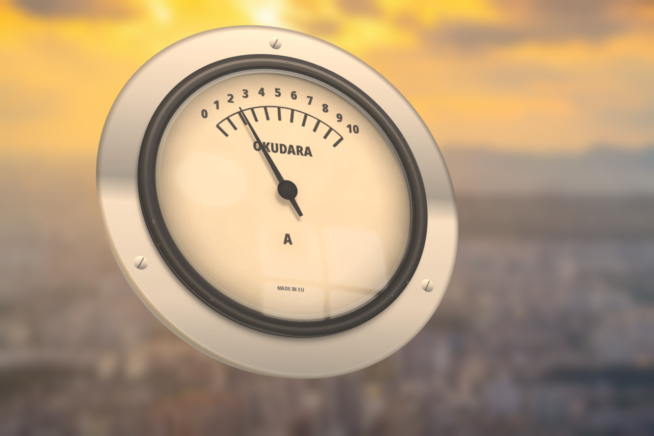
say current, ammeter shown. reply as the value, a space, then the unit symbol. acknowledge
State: 2 A
